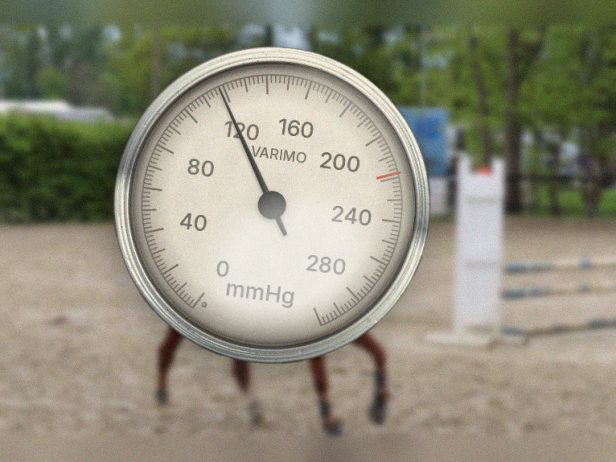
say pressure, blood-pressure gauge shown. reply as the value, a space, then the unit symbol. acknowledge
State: 118 mmHg
